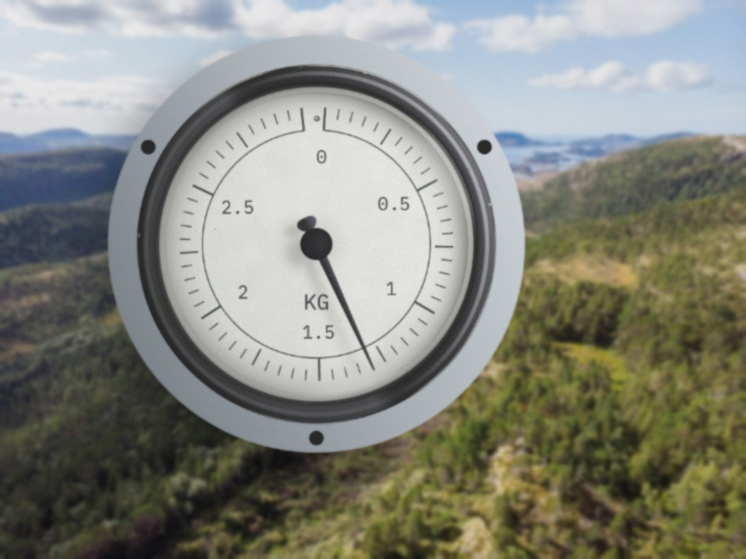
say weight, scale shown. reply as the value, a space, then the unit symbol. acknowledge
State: 1.3 kg
